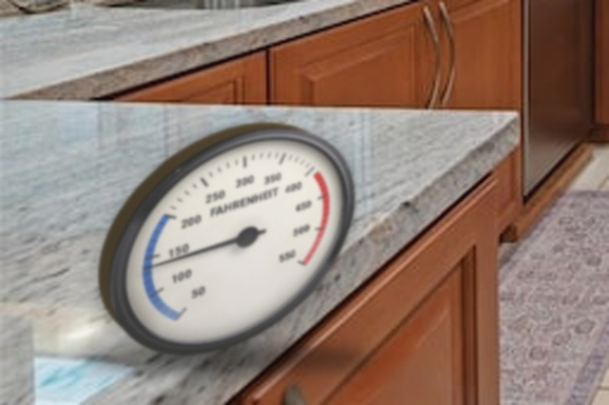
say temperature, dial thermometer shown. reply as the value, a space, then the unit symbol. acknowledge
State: 140 °F
